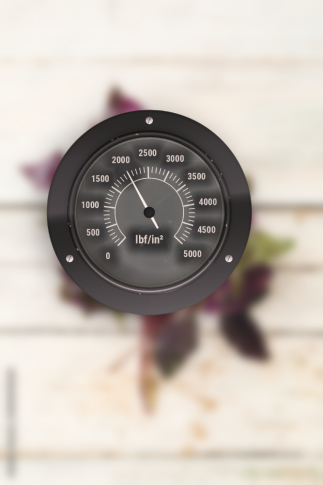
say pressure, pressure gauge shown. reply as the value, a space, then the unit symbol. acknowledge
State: 2000 psi
